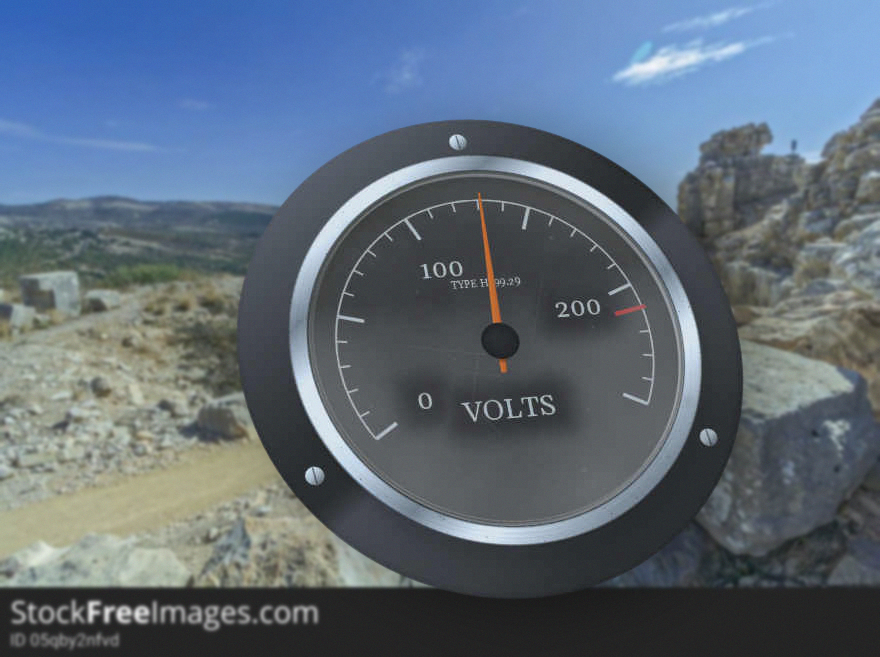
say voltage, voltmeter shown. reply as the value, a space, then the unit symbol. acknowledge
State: 130 V
